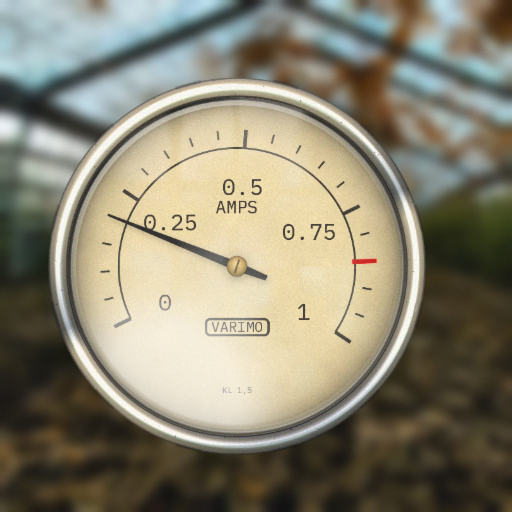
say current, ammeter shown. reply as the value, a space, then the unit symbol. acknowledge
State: 0.2 A
